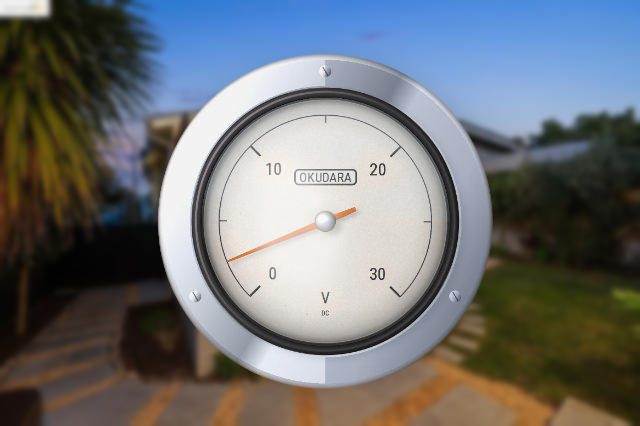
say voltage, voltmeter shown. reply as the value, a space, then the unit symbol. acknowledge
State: 2.5 V
